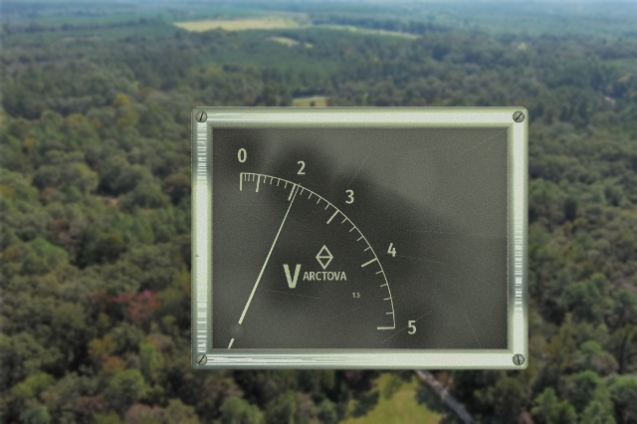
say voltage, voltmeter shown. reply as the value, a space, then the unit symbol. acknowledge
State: 2.1 V
